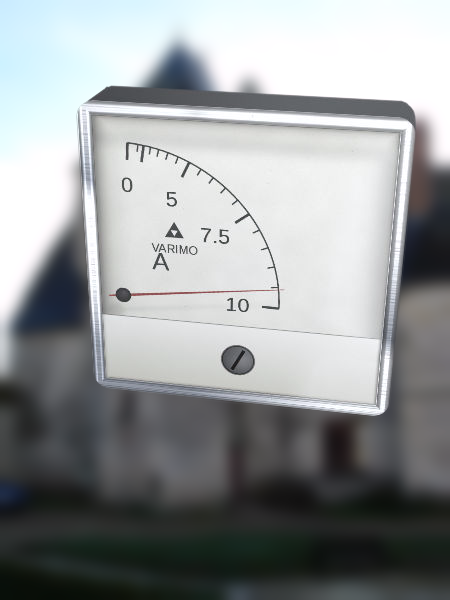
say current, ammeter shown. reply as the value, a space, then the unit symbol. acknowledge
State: 9.5 A
